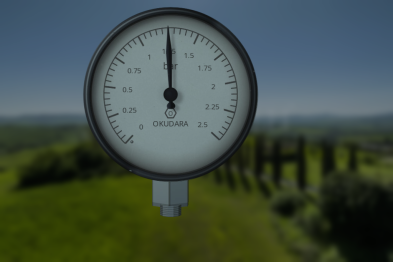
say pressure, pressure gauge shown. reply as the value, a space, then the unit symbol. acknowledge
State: 1.25 bar
